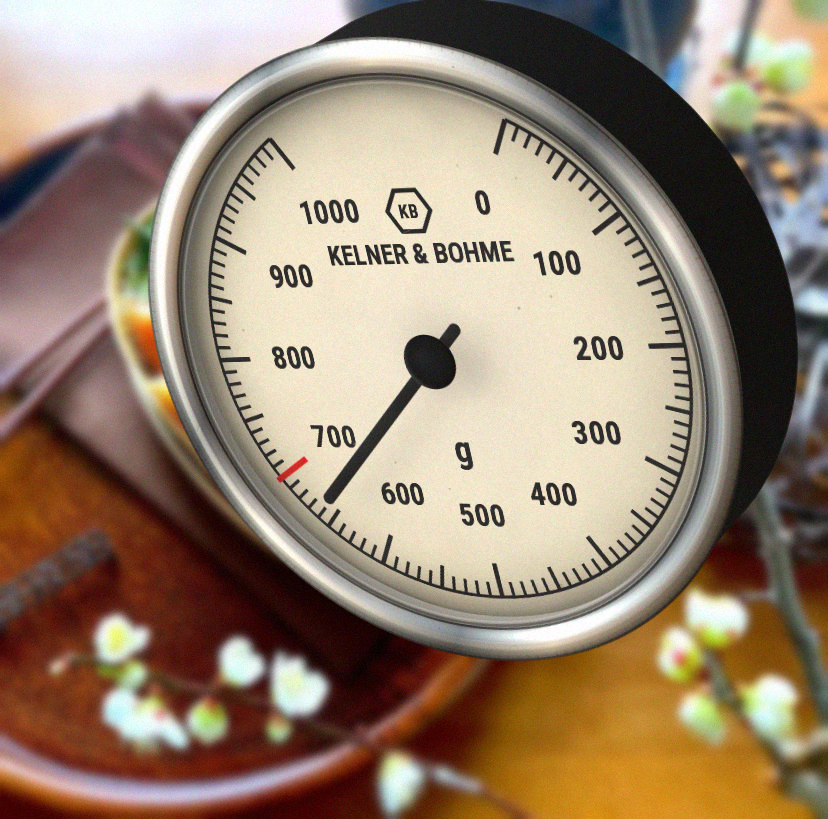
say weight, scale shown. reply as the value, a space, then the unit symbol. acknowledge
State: 660 g
